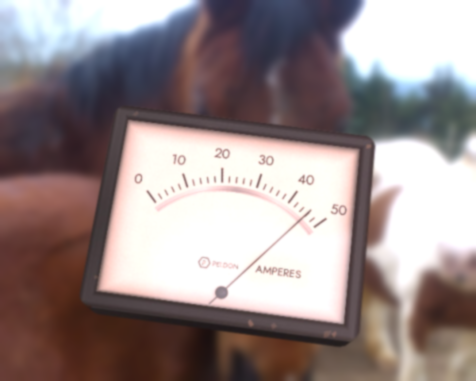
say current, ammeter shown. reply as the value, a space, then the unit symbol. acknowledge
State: 46 A
